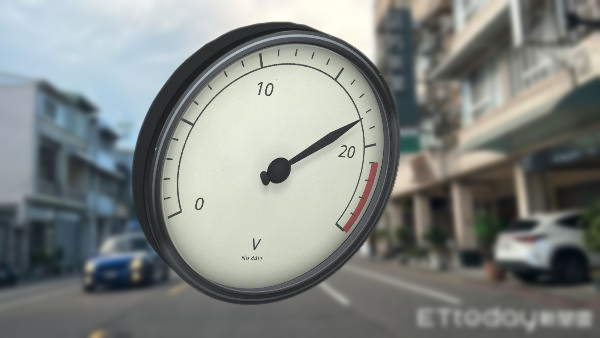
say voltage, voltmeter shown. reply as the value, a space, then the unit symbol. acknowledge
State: 18 V
